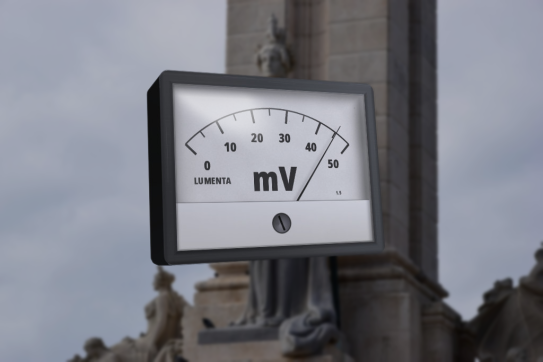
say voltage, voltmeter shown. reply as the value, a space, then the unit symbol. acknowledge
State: 45 mV
